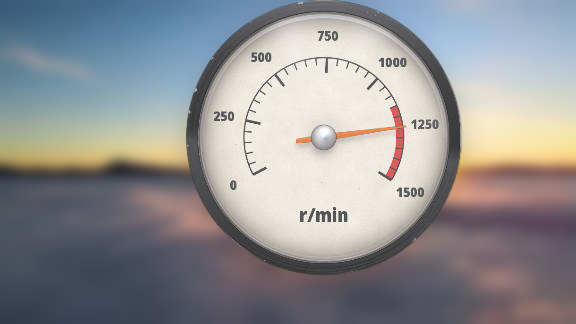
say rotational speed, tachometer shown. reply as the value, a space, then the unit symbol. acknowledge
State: 1250 rpm
